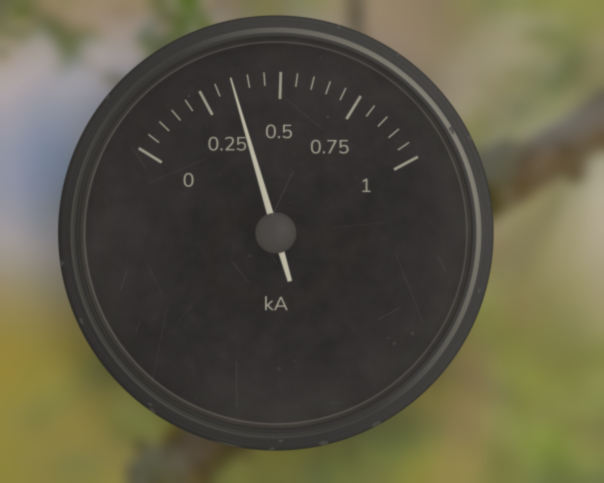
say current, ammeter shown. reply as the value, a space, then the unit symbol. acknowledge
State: 0.35 kA
